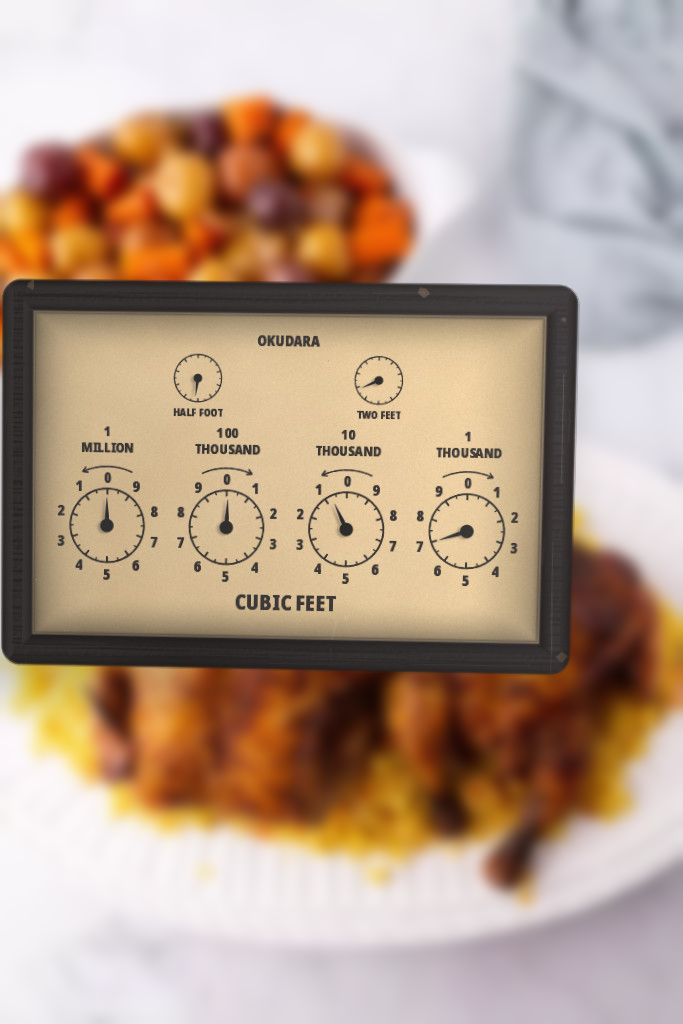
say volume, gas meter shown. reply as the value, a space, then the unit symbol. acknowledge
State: 700 ft³
